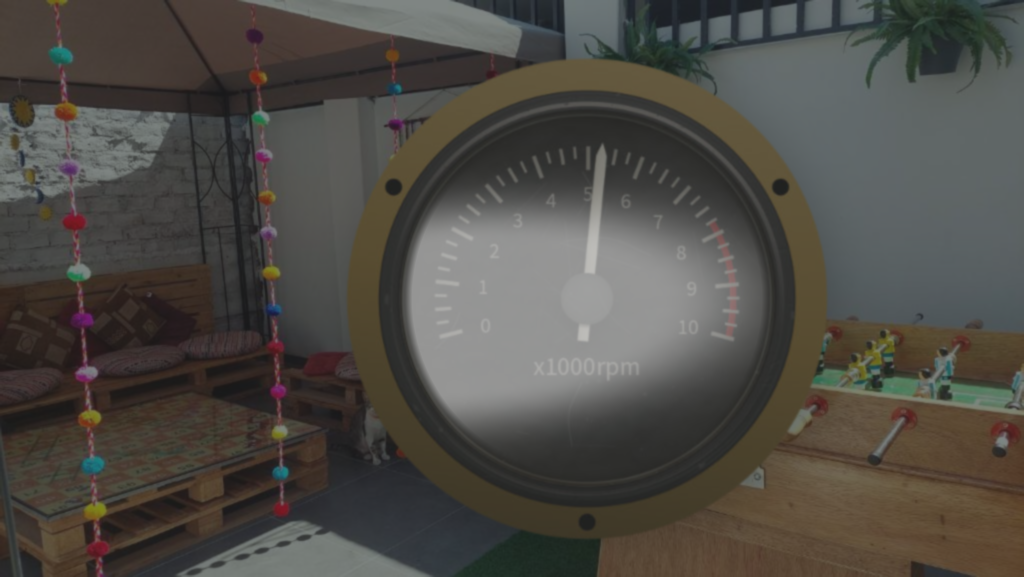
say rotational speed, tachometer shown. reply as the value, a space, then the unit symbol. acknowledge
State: 5250 rpm
